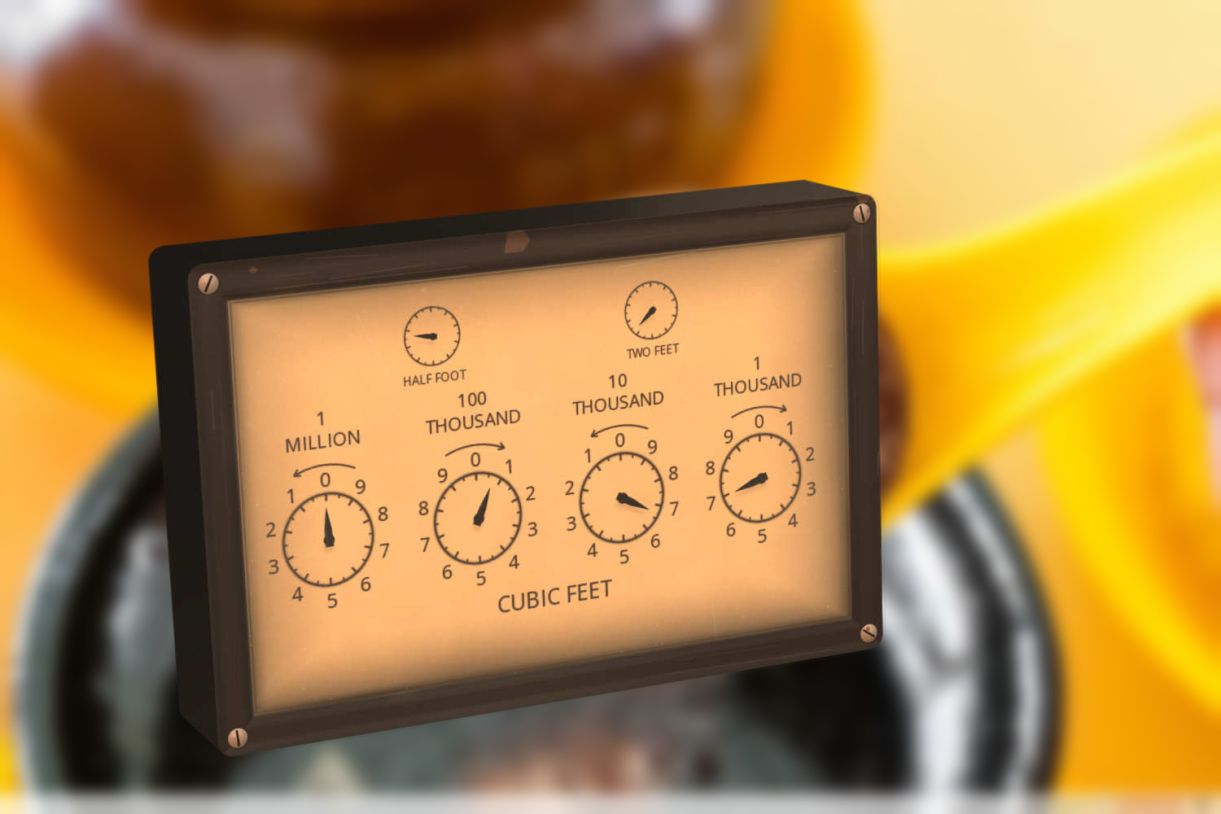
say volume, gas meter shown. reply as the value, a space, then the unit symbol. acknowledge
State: 6700 ft³
